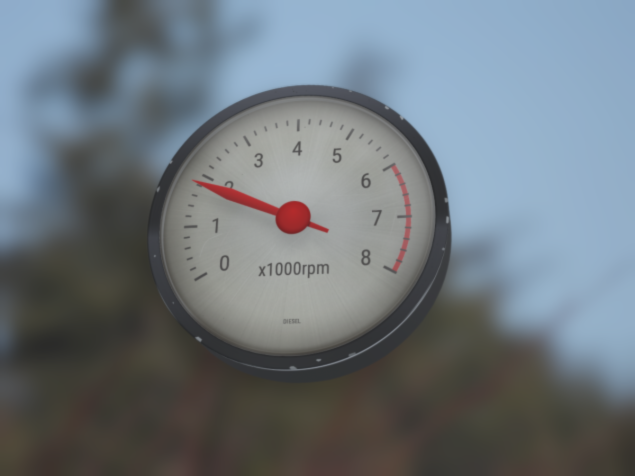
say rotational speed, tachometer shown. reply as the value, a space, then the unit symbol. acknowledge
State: 1800 rpm
